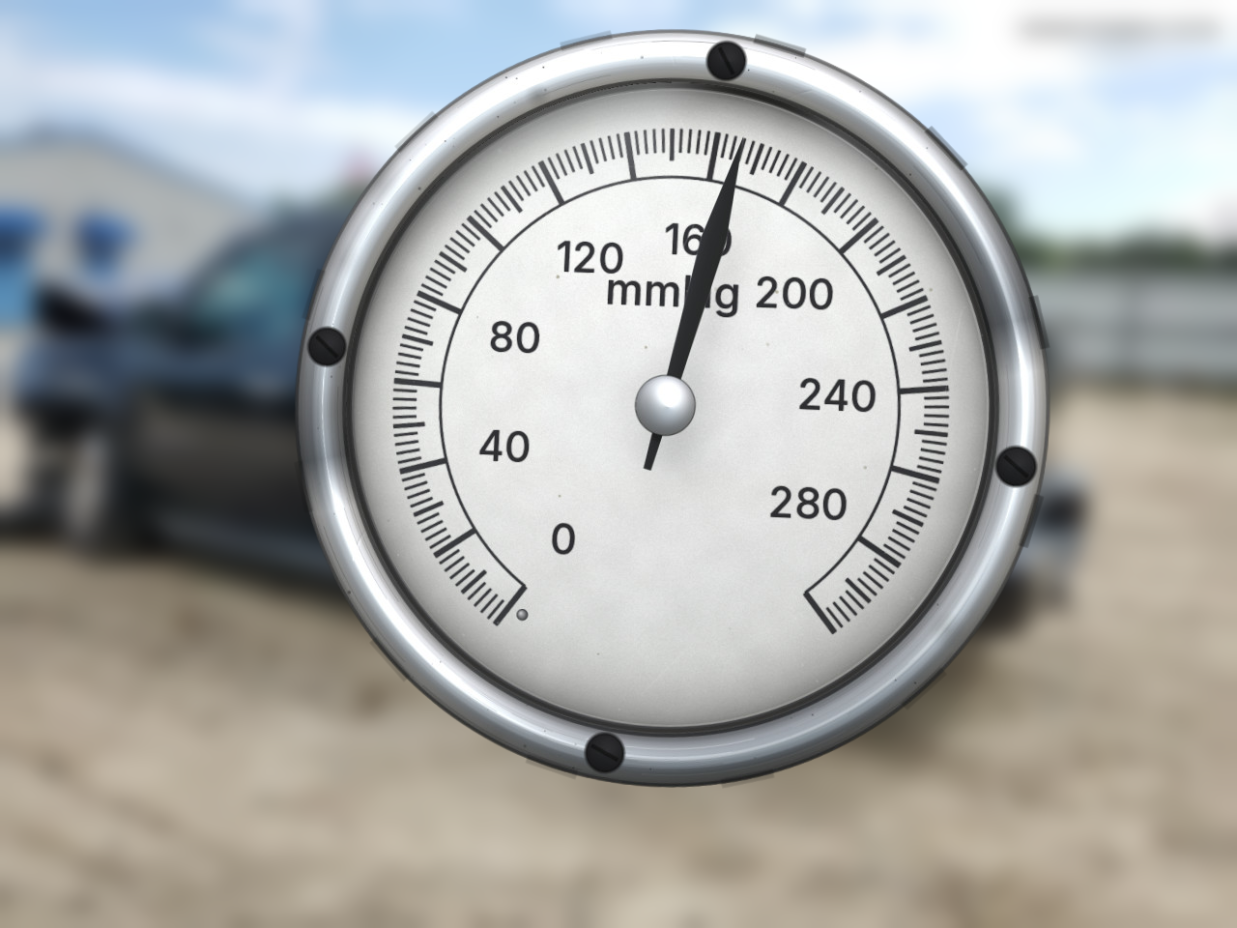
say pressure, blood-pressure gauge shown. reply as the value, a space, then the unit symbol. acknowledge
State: 166 mmHg
